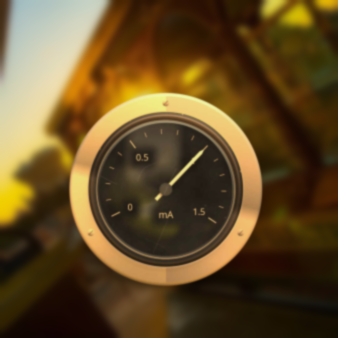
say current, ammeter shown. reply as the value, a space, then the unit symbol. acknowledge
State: 1 mA
